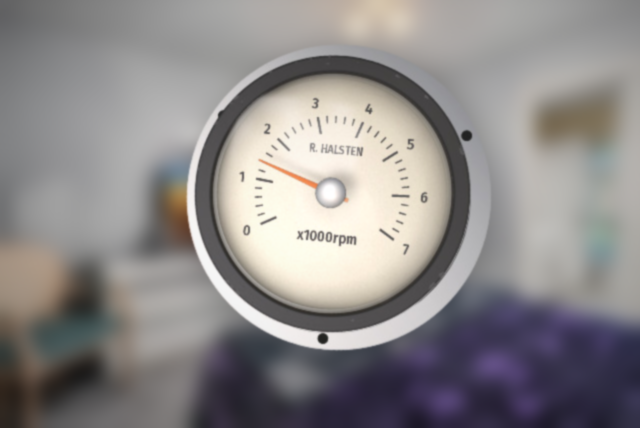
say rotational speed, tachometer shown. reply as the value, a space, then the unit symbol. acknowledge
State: 1400 rpm
